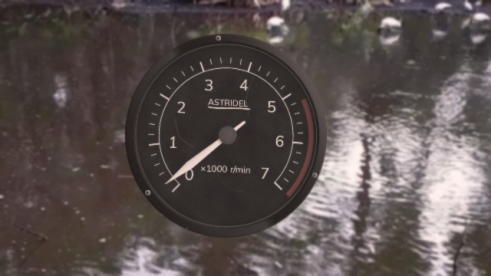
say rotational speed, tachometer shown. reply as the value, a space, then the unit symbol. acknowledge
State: 200 rpm
